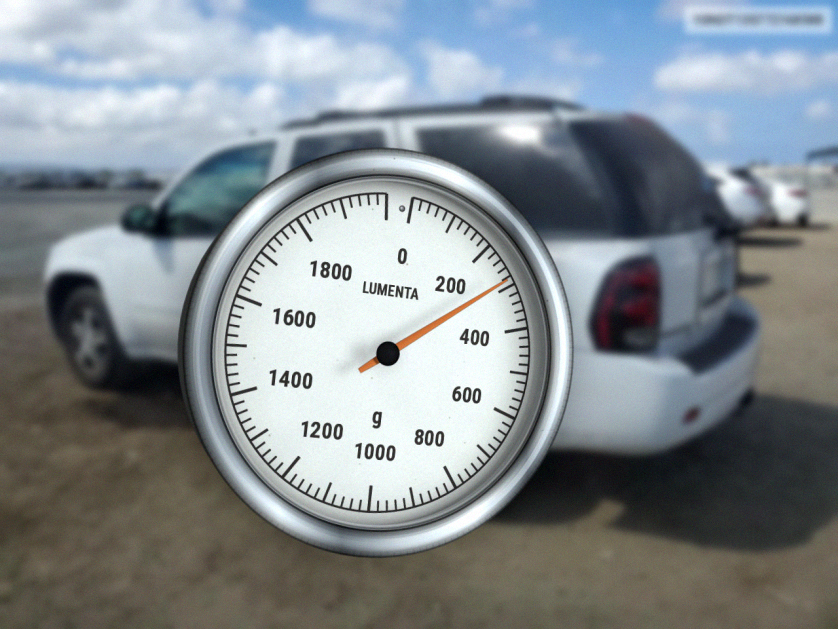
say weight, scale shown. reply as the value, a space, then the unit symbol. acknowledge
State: 280 g
